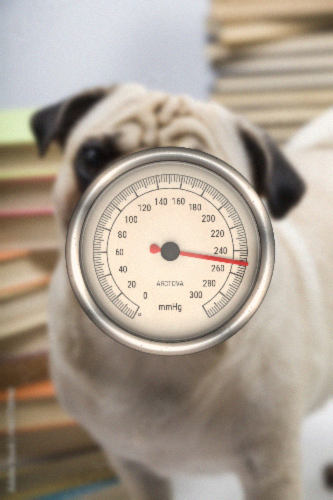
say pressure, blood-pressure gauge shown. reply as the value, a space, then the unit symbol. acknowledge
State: 250 mmHg
